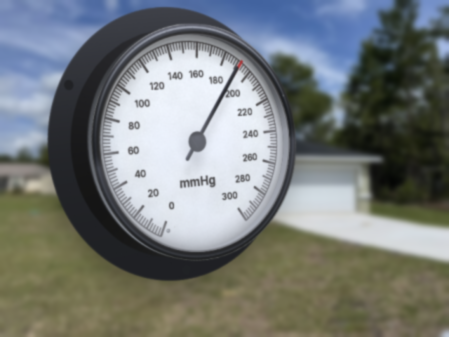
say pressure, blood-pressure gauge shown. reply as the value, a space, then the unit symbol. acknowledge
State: 190 mmHg
